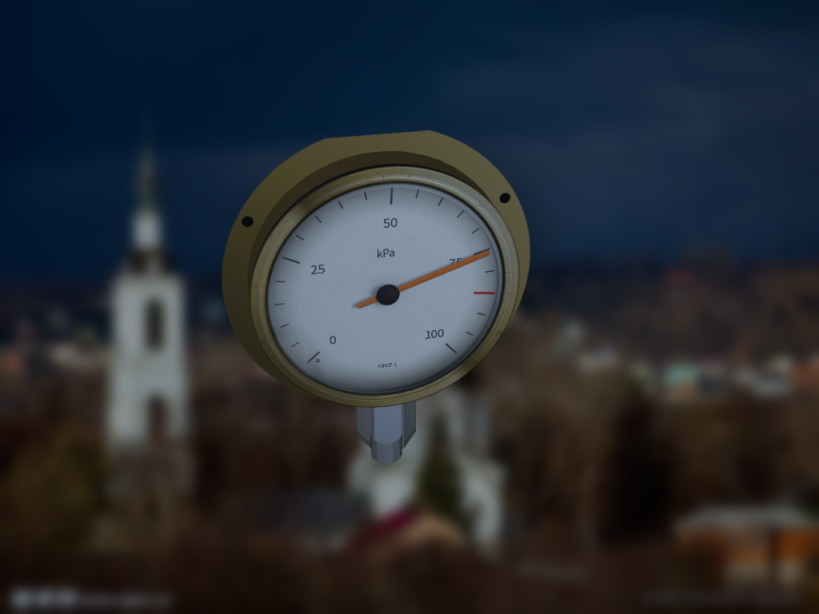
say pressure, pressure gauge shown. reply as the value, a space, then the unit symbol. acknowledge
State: 75 kPa
